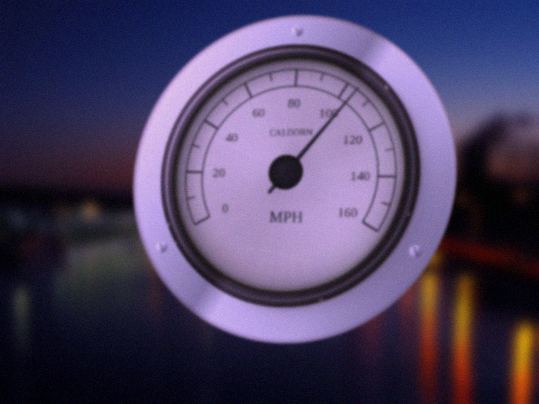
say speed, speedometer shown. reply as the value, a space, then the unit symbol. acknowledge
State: 105 mph
